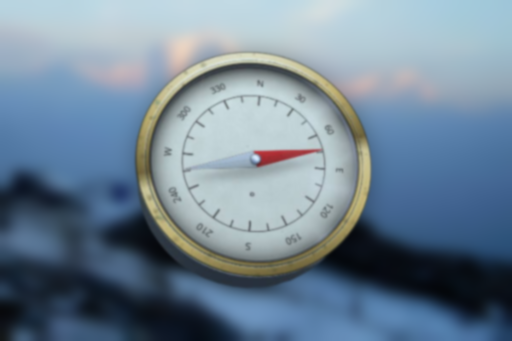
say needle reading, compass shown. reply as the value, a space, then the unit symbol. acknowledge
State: 75 °
